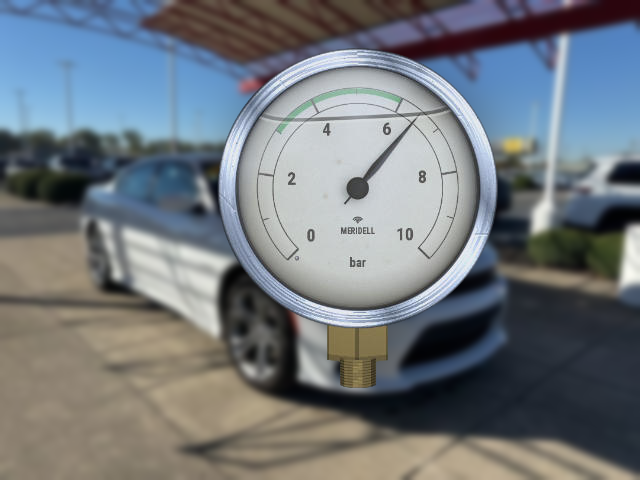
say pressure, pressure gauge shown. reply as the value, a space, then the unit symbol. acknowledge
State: 6.5 bar
